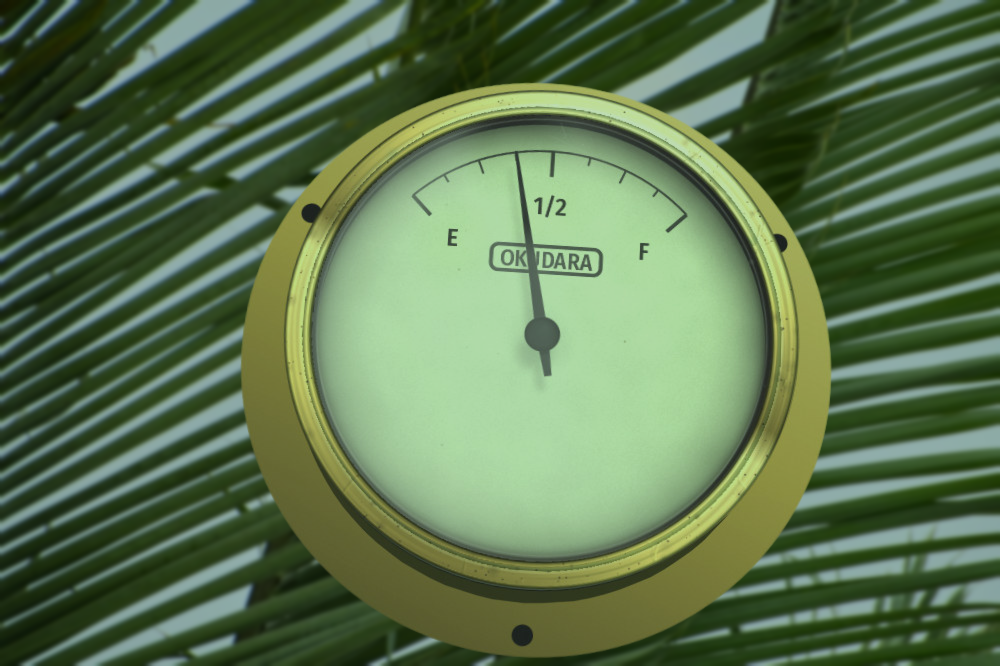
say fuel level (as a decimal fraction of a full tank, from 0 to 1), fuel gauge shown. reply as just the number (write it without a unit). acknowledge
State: 0.375
